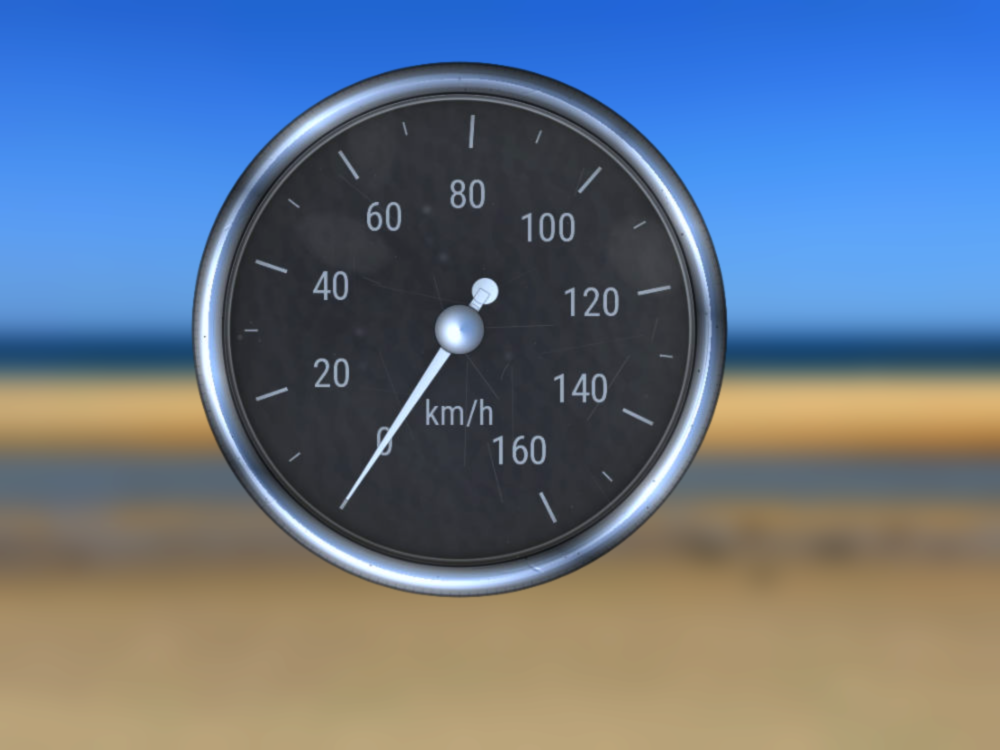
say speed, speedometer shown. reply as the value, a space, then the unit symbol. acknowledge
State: 0 km/h
